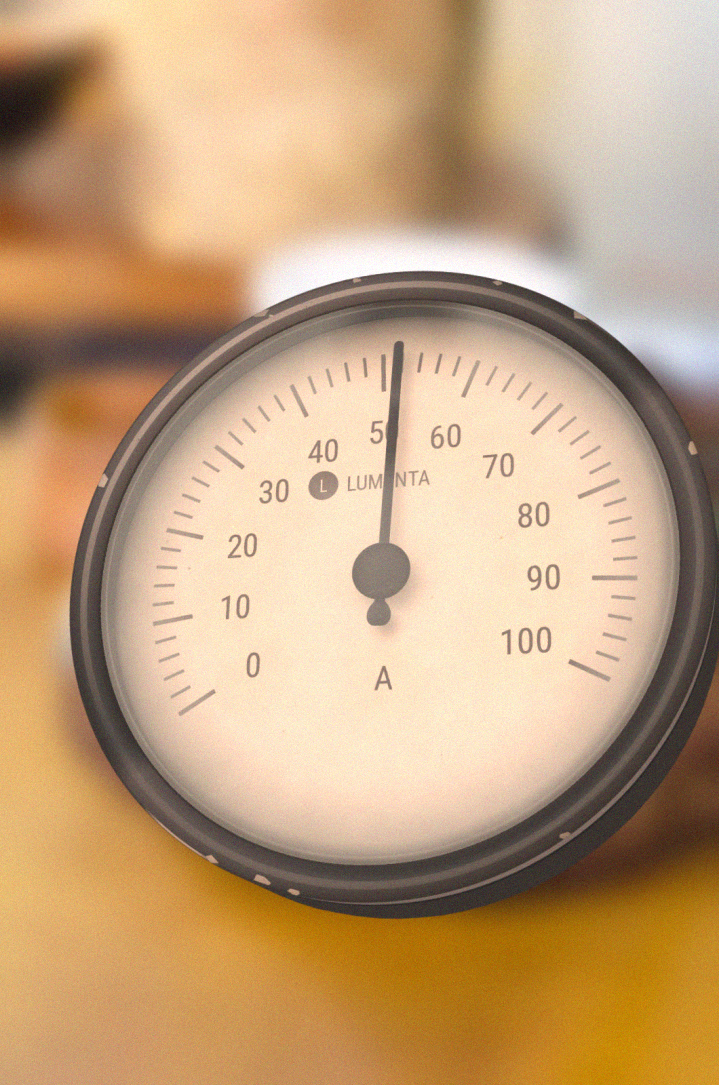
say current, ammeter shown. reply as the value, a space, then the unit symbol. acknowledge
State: 52 A
